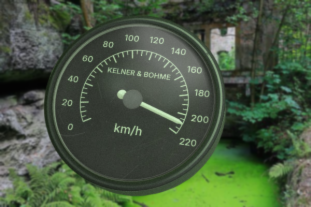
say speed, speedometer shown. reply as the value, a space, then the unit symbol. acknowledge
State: 210 km/h
